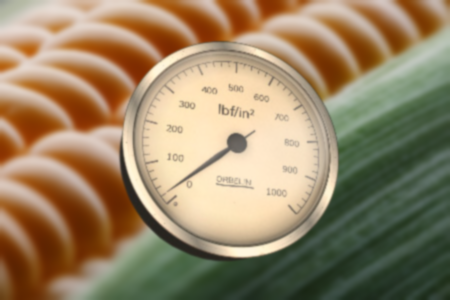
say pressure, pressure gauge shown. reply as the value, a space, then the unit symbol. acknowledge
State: 20 psi
